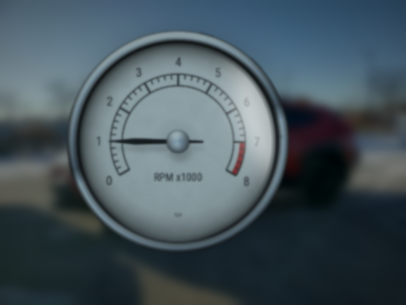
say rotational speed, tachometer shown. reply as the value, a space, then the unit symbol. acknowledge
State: 1000 rpm
